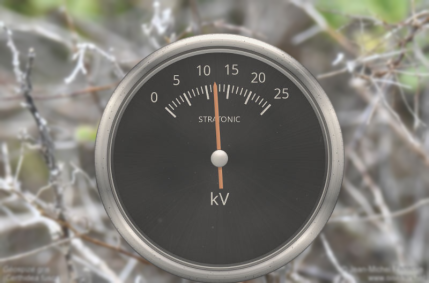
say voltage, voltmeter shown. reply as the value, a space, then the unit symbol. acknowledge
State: 12 kV
